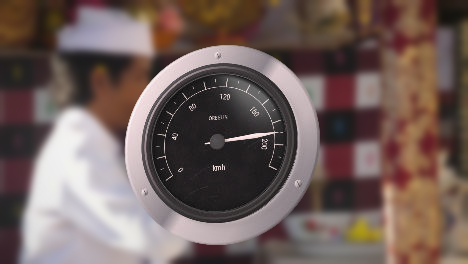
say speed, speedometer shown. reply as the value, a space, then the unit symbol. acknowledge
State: 190 km/h
